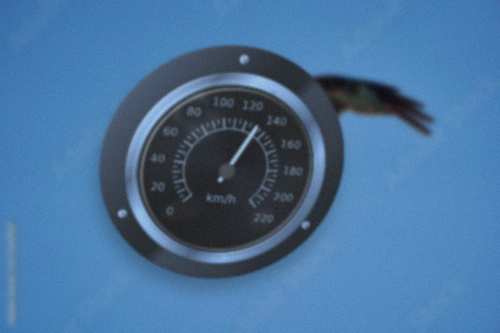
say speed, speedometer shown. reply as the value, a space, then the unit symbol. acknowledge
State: 130 km/h
